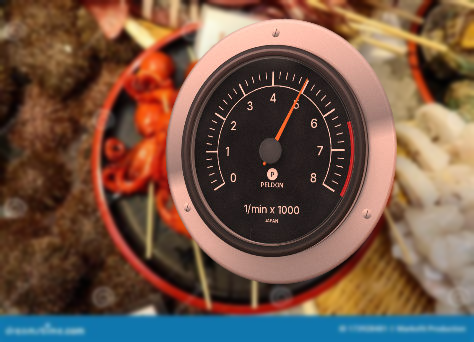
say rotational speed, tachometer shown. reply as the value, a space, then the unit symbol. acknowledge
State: 5000 rpm
